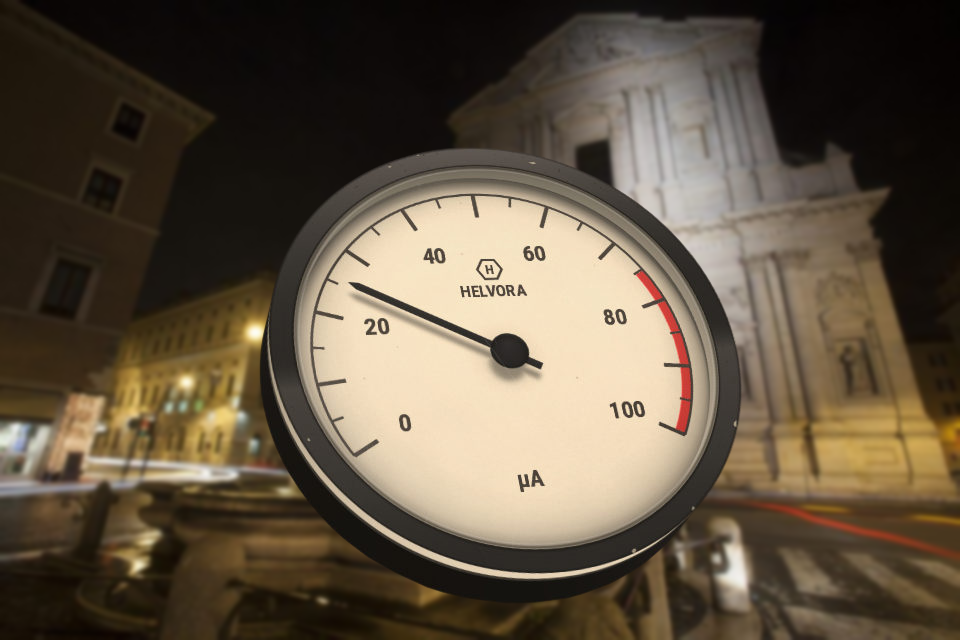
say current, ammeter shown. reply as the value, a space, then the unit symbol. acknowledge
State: 25 µA
